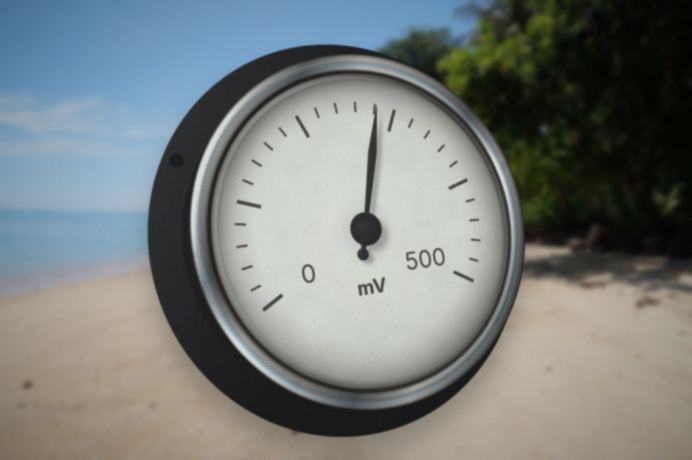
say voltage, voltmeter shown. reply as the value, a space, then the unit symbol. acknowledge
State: 280 mV
